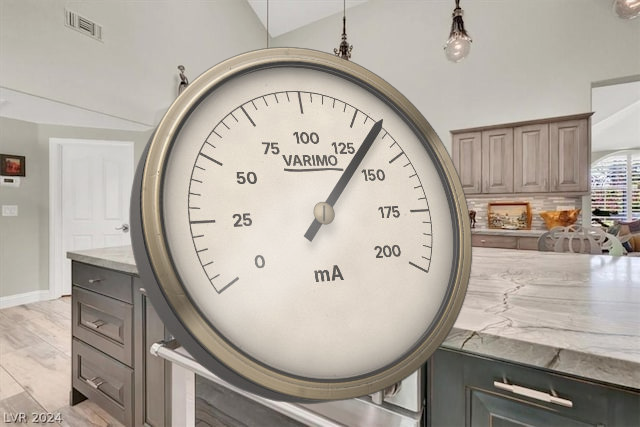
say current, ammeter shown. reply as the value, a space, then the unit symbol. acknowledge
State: 135 mA
